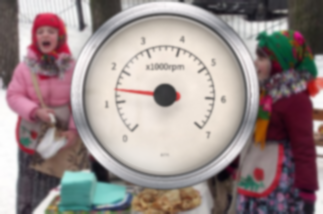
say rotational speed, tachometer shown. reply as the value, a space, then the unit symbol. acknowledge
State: 1400 rpm
